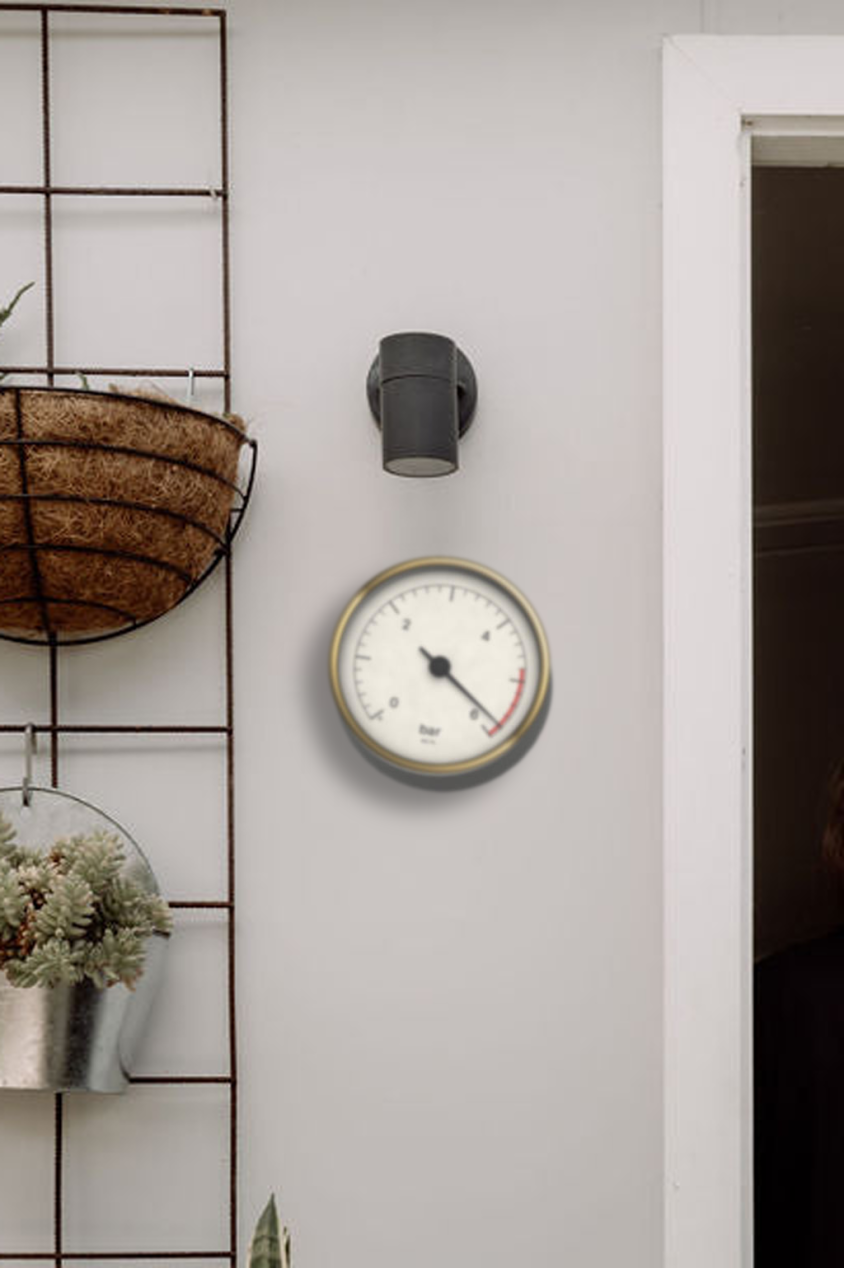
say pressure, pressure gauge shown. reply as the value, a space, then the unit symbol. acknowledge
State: 5.8 bar
